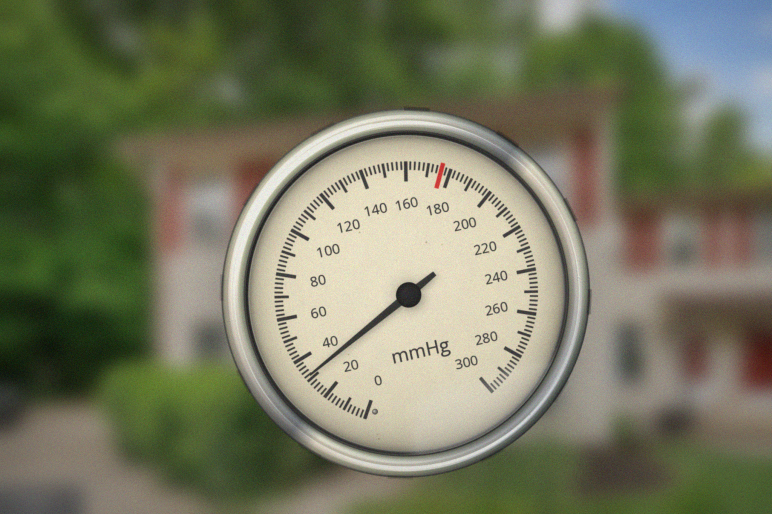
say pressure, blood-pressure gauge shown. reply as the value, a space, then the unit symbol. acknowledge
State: 32 mmHg
